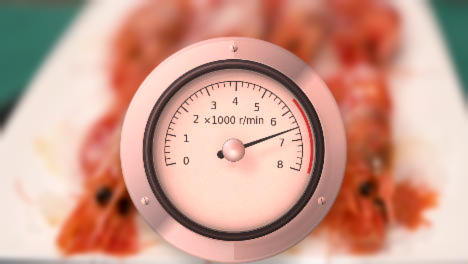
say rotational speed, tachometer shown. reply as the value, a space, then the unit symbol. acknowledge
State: 6600 rpm
